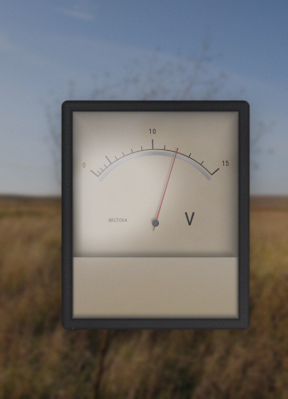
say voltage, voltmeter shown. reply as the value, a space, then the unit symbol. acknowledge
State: 12 V
